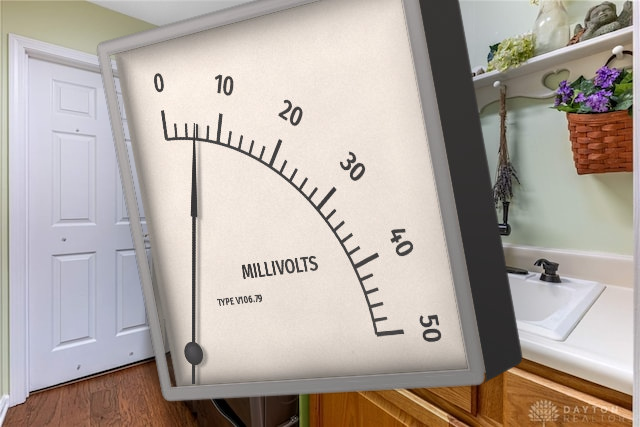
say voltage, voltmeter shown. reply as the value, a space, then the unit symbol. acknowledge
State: 6 mV
